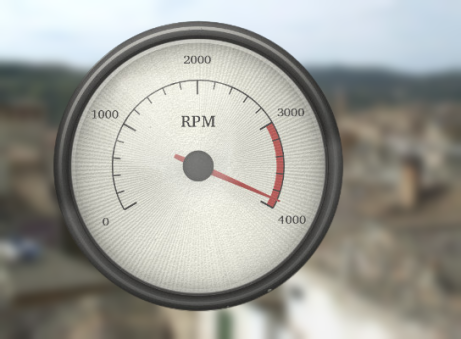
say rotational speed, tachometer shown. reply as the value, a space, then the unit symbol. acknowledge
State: 3900 rpm
